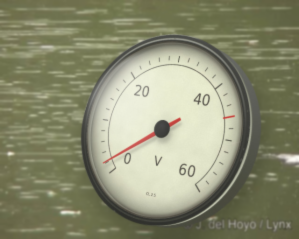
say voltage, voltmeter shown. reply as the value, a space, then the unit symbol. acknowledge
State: 2 V
